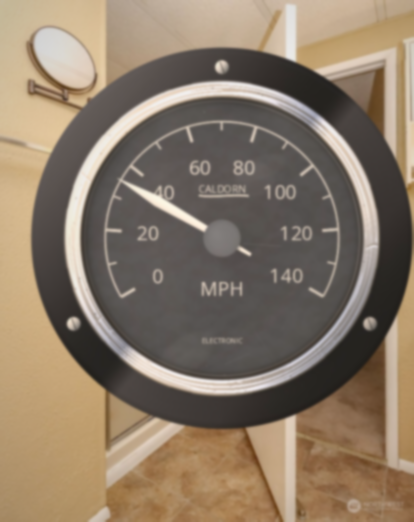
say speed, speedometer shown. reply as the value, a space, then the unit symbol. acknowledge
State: 35 mph
